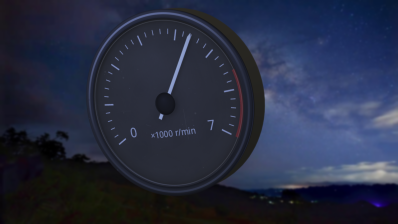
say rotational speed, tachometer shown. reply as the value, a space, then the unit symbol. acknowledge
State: 4400 rpm
